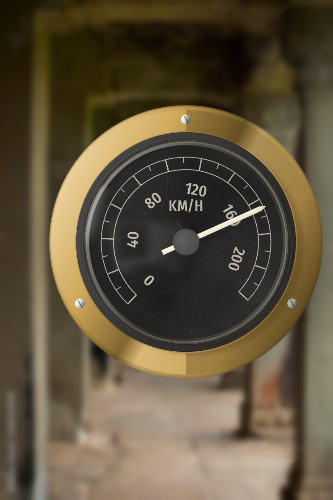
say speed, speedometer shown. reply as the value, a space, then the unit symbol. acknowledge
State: 165 km/h
